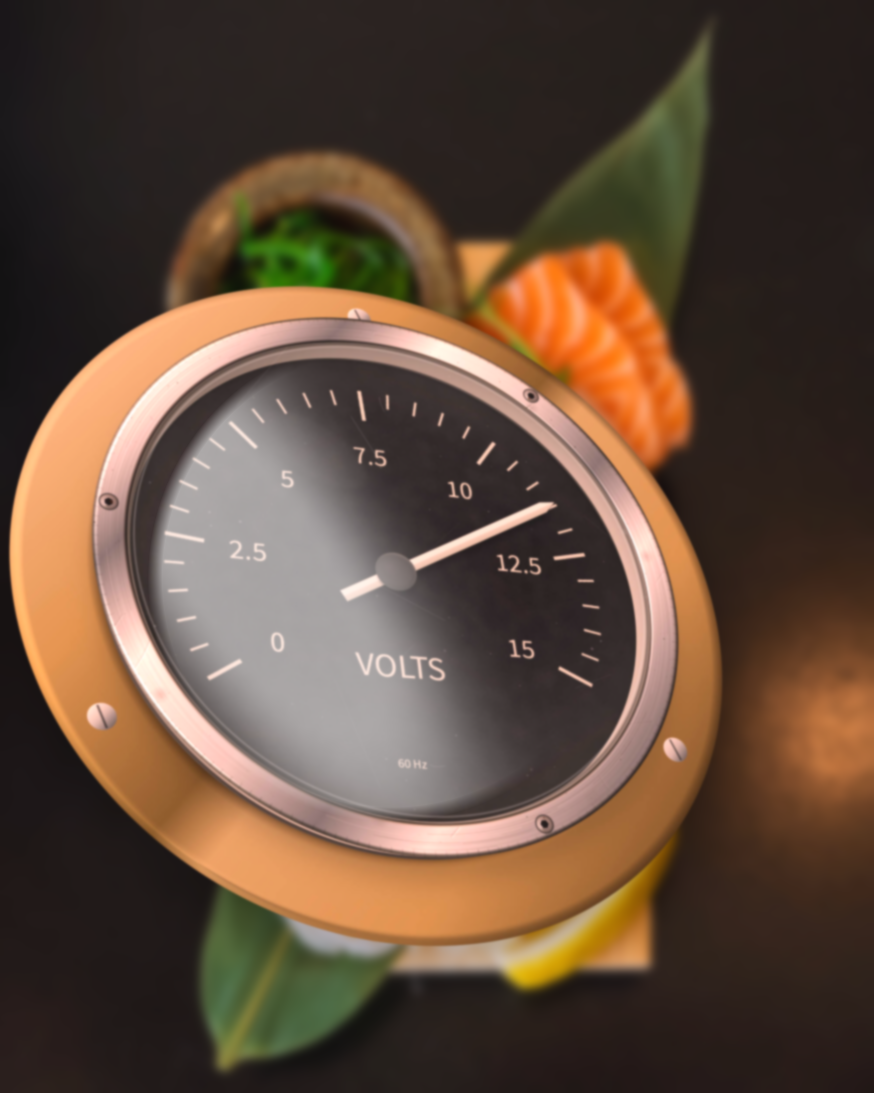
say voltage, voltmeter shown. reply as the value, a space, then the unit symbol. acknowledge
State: 11.5 V
